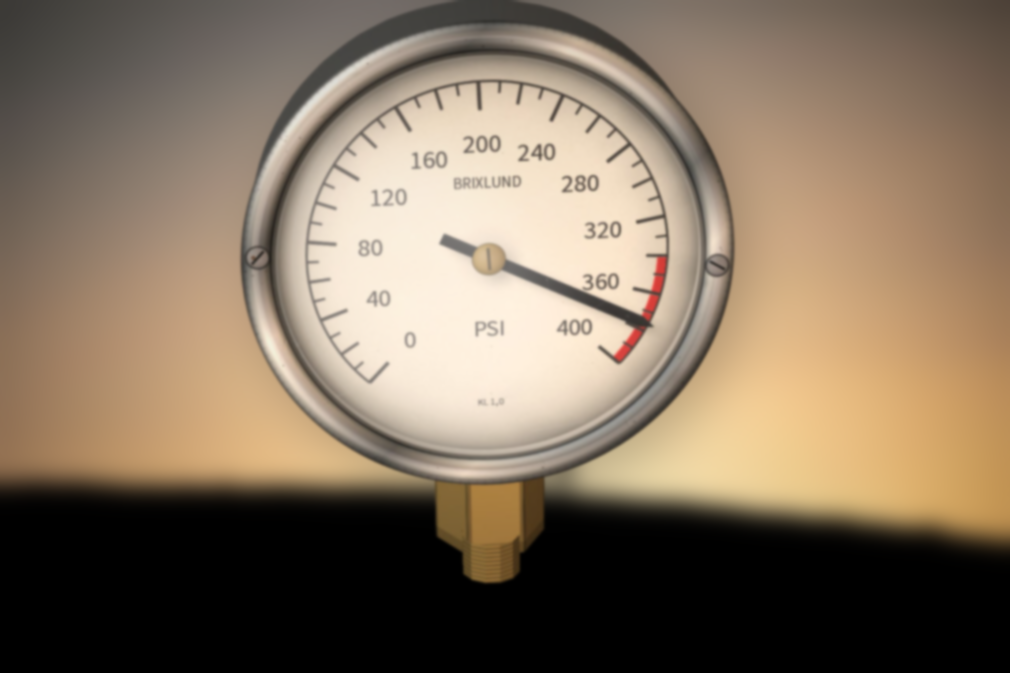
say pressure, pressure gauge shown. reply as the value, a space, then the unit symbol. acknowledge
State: 375 psi
